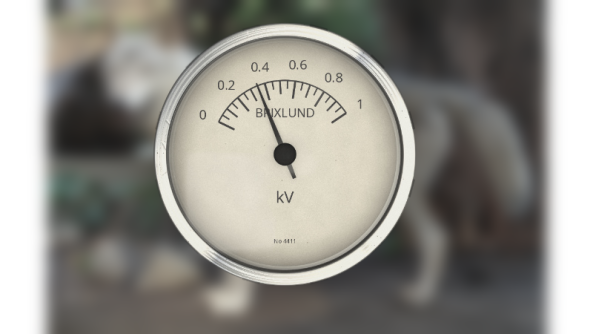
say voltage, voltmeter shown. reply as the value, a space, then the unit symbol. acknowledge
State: 0.35 kV
